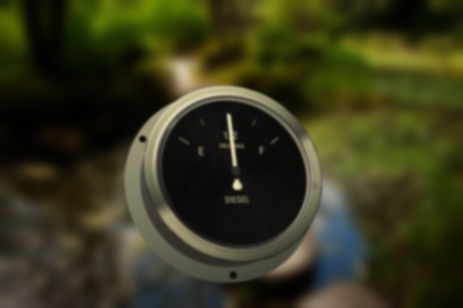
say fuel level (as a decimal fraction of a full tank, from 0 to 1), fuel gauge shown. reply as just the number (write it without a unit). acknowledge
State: 0.5
